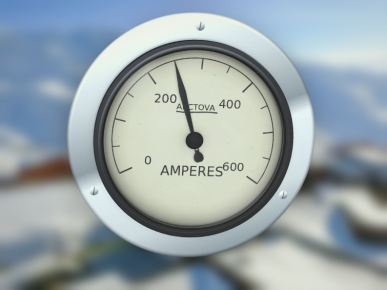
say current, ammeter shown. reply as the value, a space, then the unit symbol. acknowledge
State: 250 A
